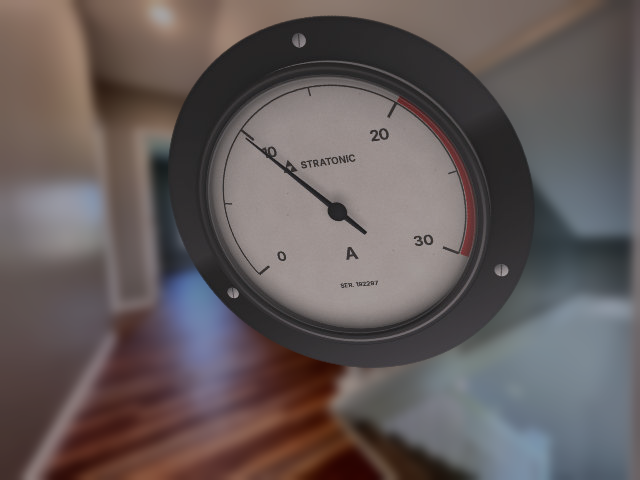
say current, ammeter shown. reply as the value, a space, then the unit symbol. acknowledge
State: 10 A
